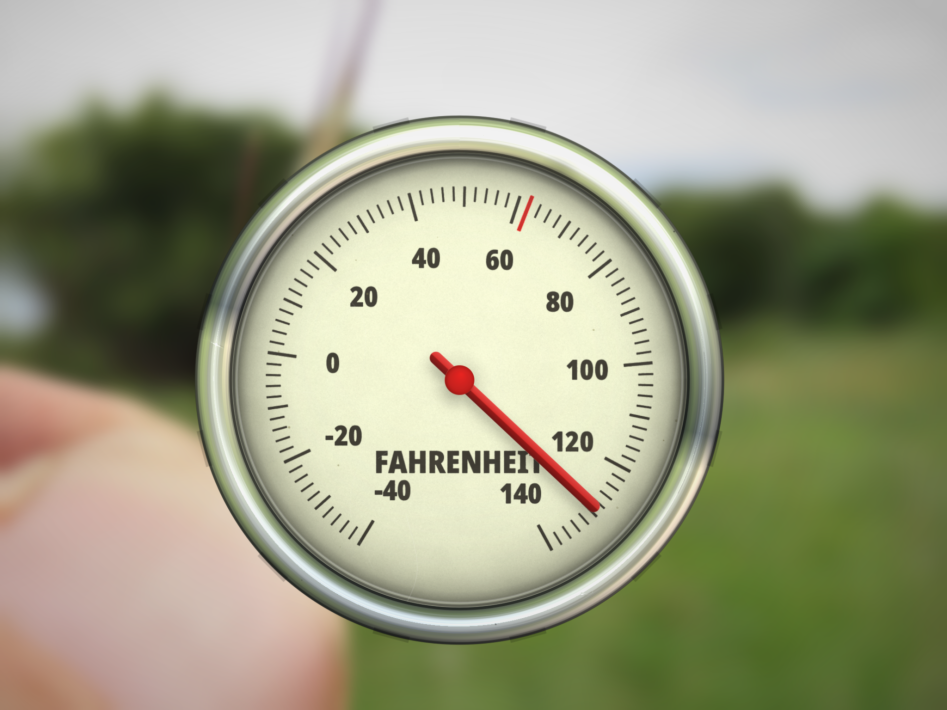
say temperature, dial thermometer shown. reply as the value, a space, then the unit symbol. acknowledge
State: 129 °F
